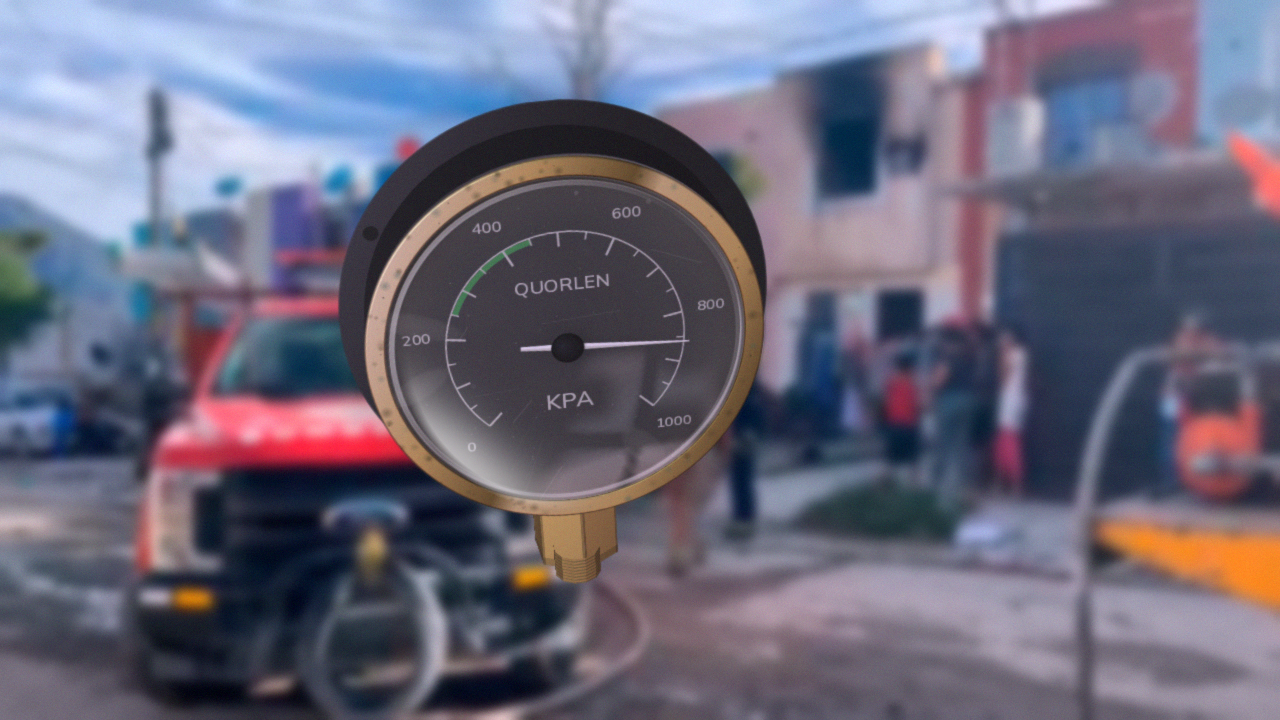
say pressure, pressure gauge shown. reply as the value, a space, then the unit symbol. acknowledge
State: 850 kPa
